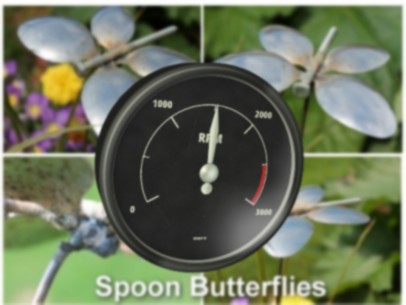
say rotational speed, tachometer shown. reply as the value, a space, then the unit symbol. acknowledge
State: 1500 rpm
